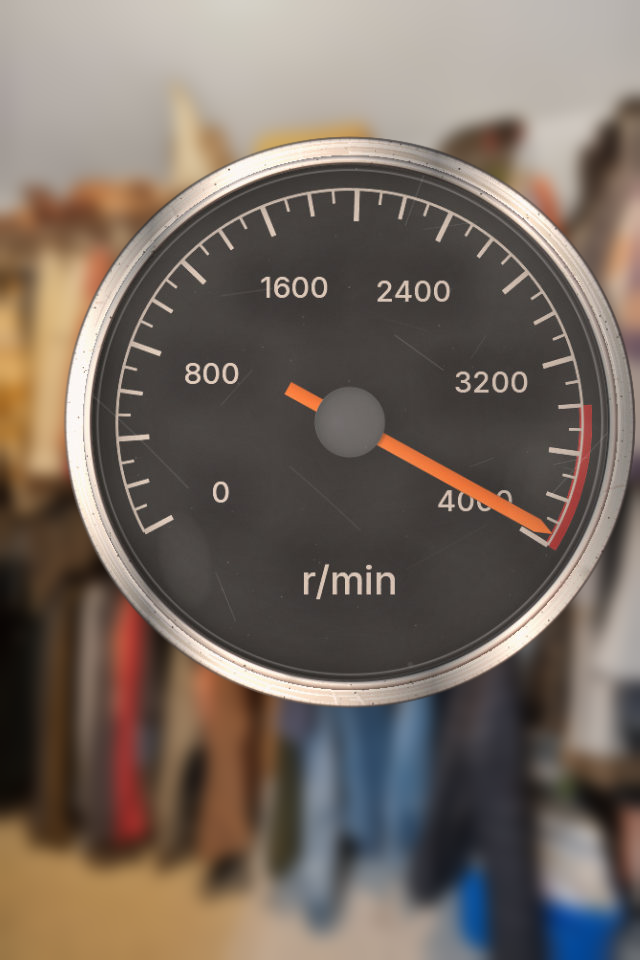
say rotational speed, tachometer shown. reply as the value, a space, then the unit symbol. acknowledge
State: 3950 rpm
